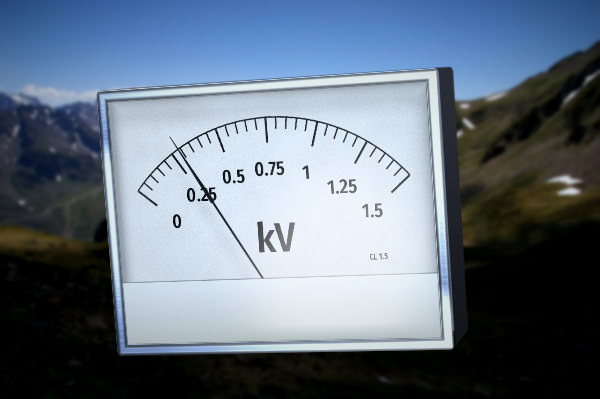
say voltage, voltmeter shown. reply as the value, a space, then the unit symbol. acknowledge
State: 0.3 kV
